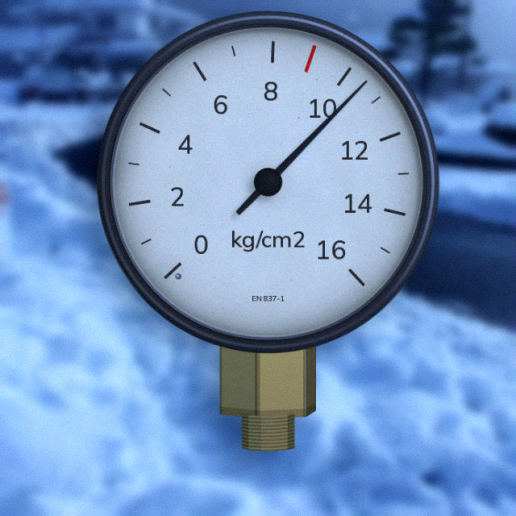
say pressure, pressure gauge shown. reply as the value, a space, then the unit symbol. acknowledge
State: 10.5 kg/cm²
